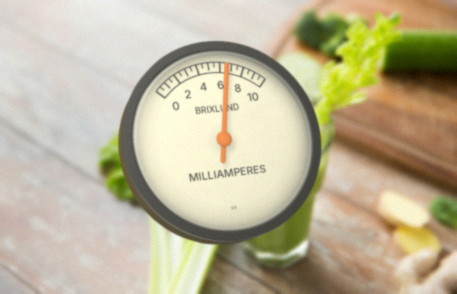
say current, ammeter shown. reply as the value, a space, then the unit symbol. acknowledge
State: 6.5 mA
